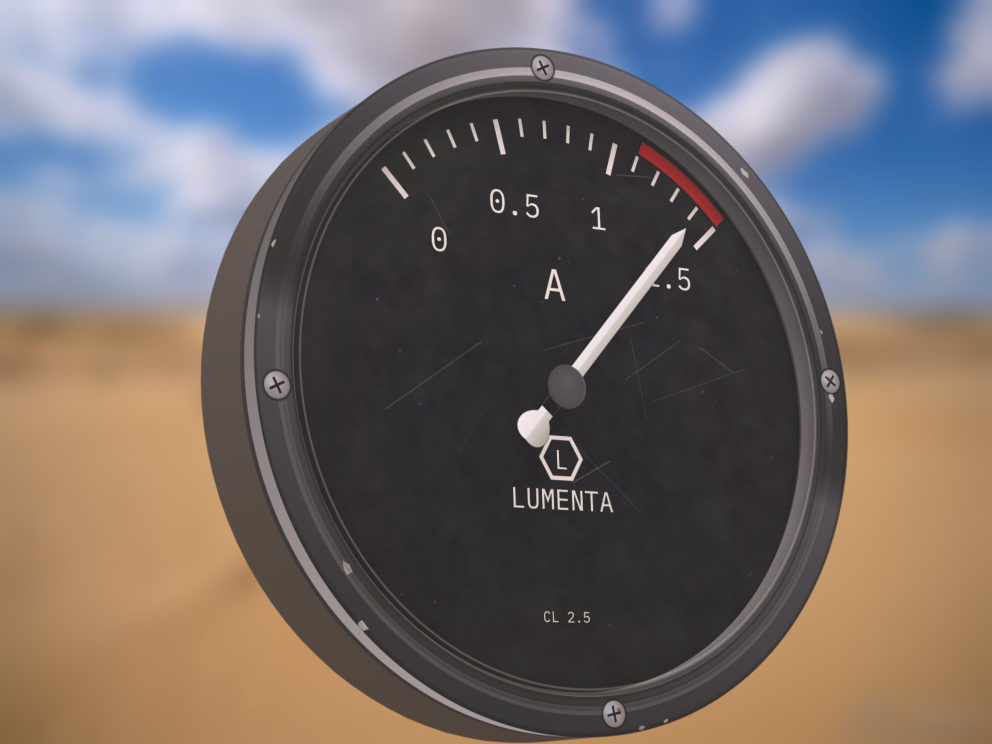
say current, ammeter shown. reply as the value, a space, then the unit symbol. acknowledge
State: 1.4 A
